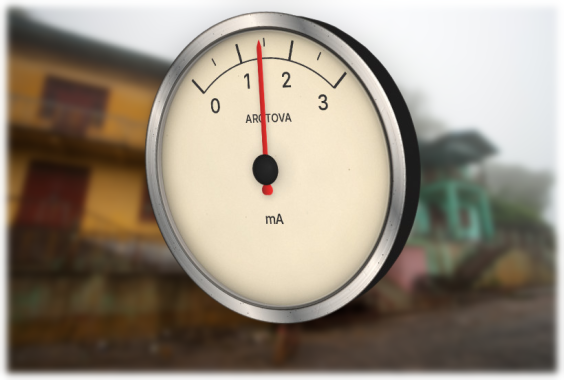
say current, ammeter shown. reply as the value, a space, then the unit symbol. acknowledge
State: 1.5 mA
